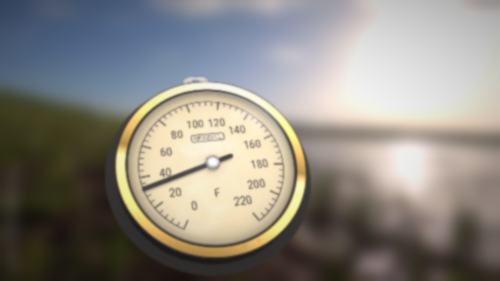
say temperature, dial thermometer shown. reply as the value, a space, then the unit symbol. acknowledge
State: 32 °F
